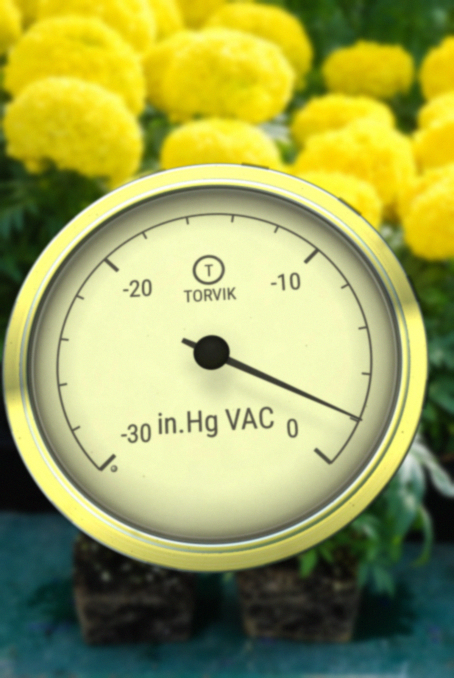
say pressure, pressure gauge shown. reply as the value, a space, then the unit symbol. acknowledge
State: -2 inHg
